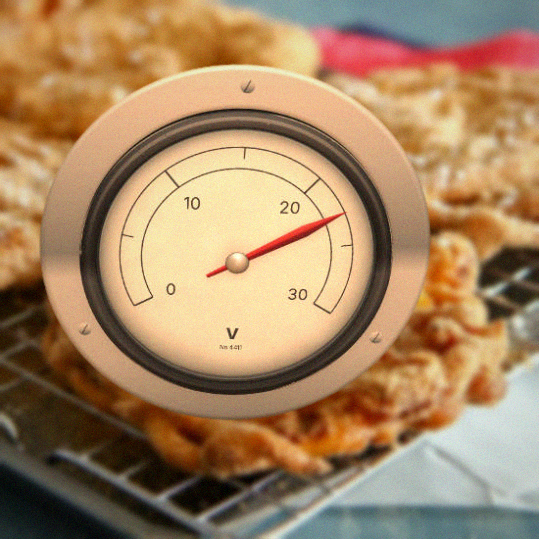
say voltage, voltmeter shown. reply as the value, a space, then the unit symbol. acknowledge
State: 22.5 V
